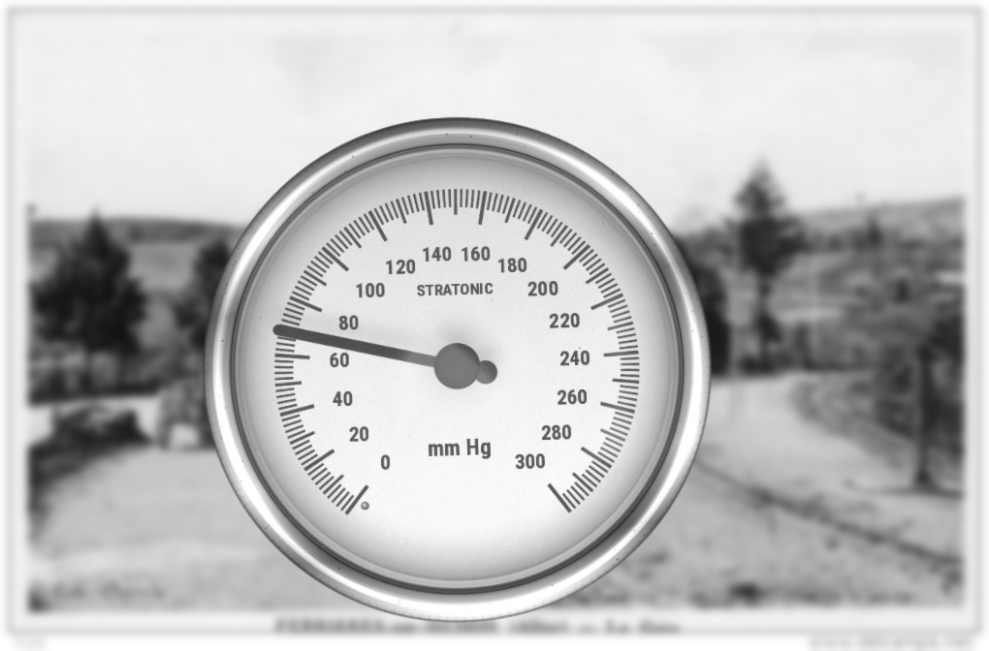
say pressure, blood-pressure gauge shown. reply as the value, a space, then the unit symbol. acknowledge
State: 68 mmHg
